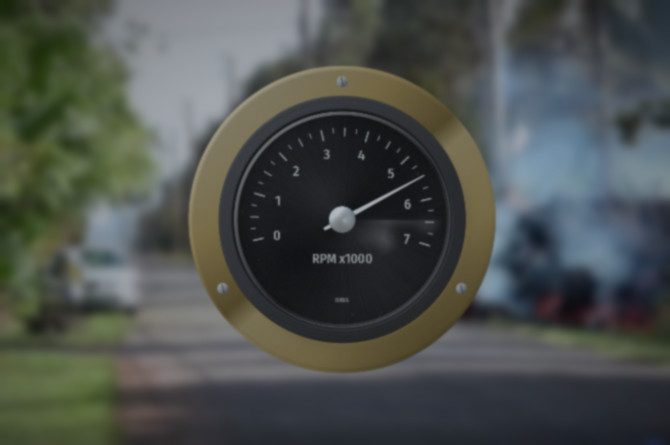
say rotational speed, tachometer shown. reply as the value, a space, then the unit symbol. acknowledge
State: 5500 rpm
